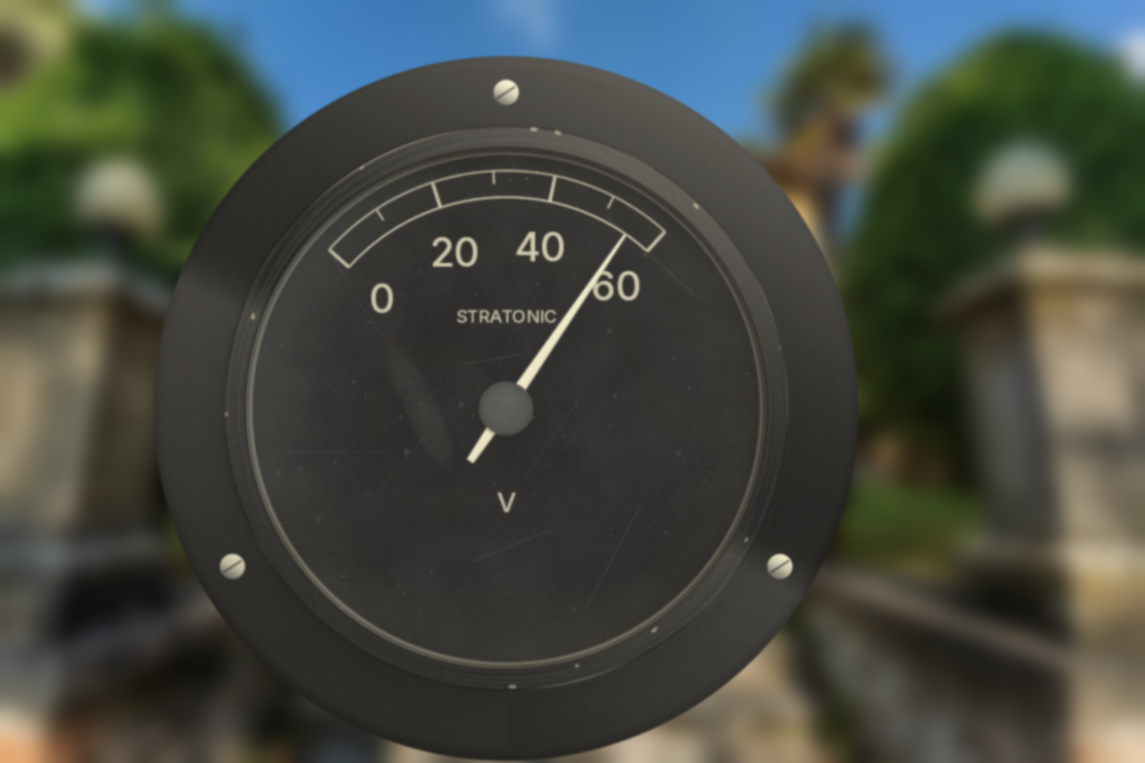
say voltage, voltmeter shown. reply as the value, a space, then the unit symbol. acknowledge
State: 55 V
